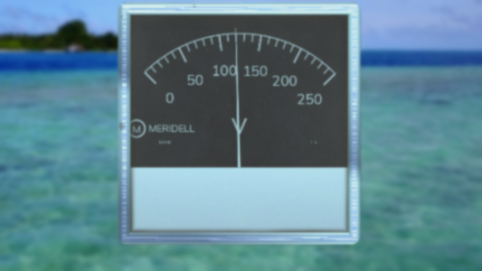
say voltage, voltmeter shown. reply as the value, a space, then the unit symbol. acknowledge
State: 120 V
